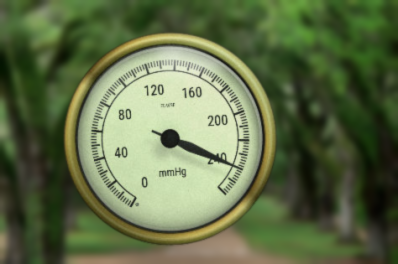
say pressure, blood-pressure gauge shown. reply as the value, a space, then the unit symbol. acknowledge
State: 240 mmHg
